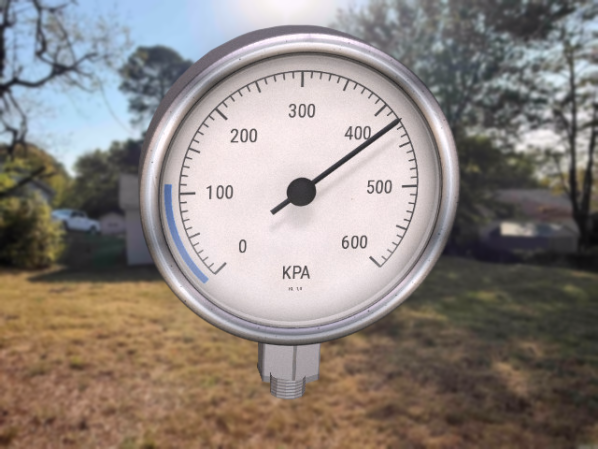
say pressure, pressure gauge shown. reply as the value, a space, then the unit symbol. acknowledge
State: 420 kPa
